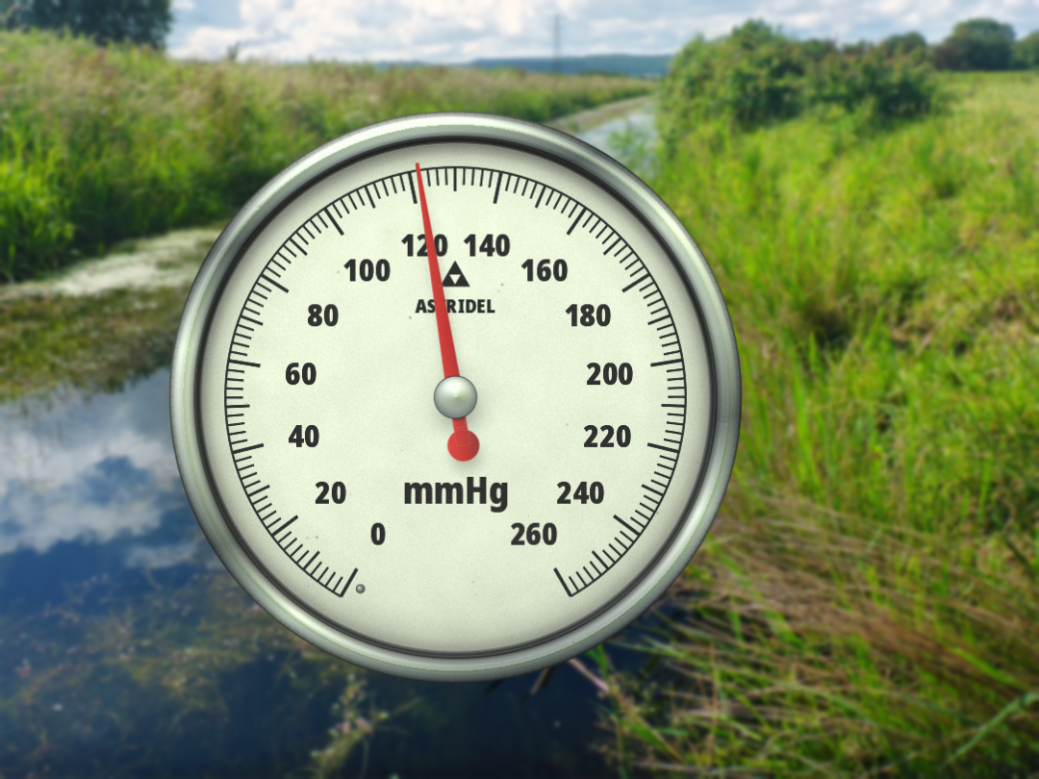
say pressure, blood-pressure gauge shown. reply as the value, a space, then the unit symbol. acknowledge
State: 122 mmHg
